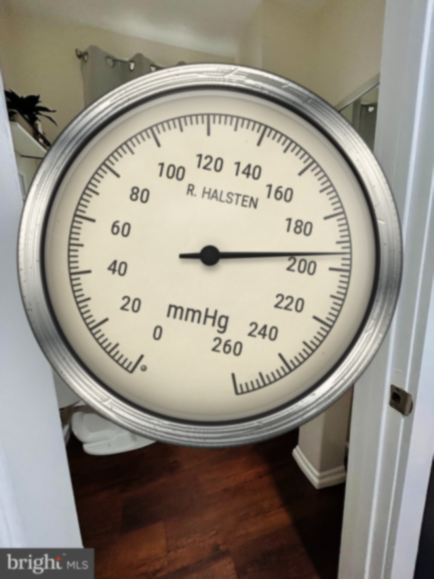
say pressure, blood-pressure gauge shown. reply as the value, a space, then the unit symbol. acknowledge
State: 194 mmHg
